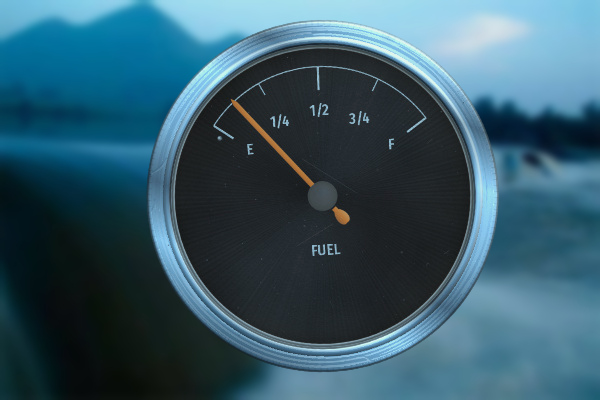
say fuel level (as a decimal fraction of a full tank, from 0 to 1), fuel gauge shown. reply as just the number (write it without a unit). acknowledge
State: 0.125
